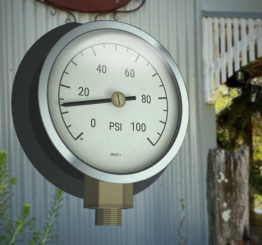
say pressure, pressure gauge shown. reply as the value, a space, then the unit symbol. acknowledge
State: 12.5 psi
